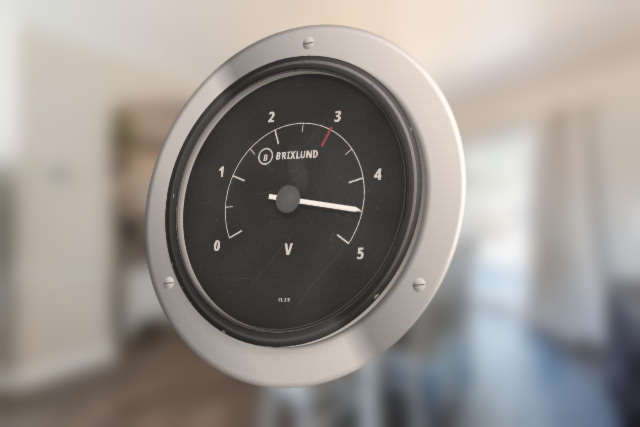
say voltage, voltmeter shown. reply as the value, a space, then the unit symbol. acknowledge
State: 4.5 V
